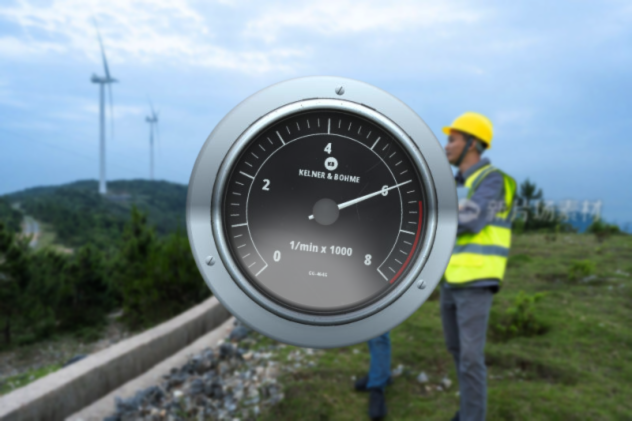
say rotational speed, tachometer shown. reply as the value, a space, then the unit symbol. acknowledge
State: 6000 rpm
